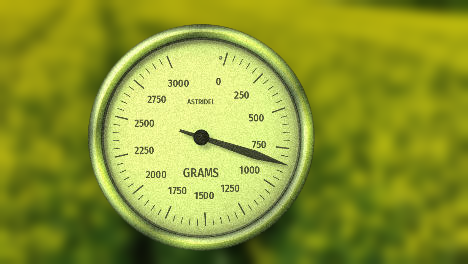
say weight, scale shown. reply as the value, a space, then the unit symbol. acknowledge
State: 850 g
